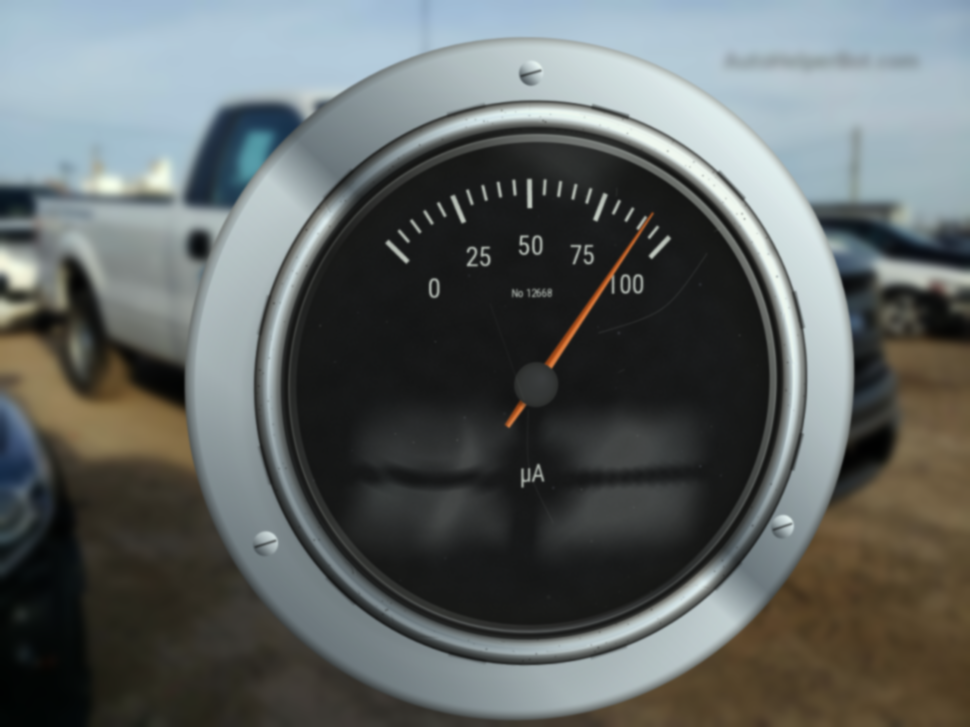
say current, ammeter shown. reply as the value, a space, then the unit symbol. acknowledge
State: 90 µA
